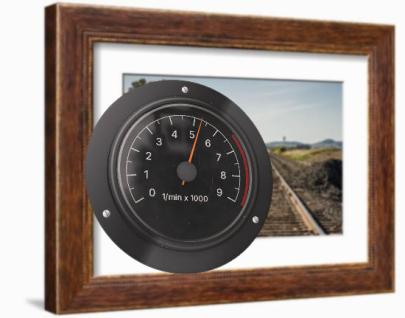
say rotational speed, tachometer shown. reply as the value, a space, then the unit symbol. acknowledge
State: 5250 rpm
